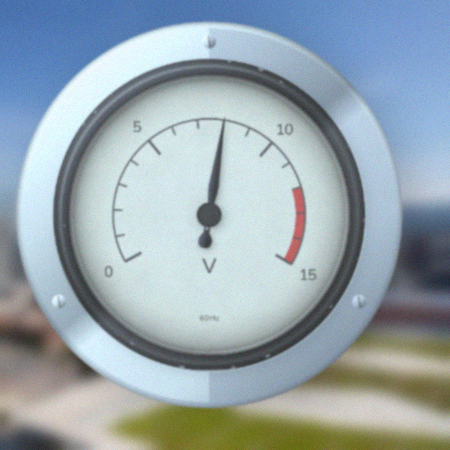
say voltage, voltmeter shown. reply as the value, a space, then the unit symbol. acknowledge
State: 8 V
